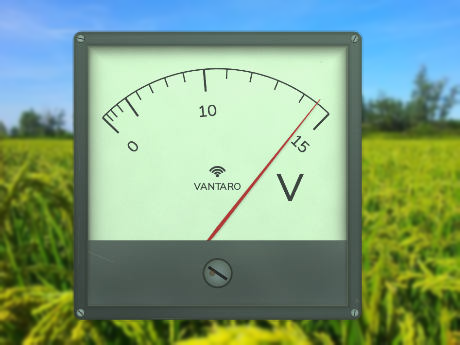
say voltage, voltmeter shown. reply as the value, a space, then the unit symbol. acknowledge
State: 14.5 V
